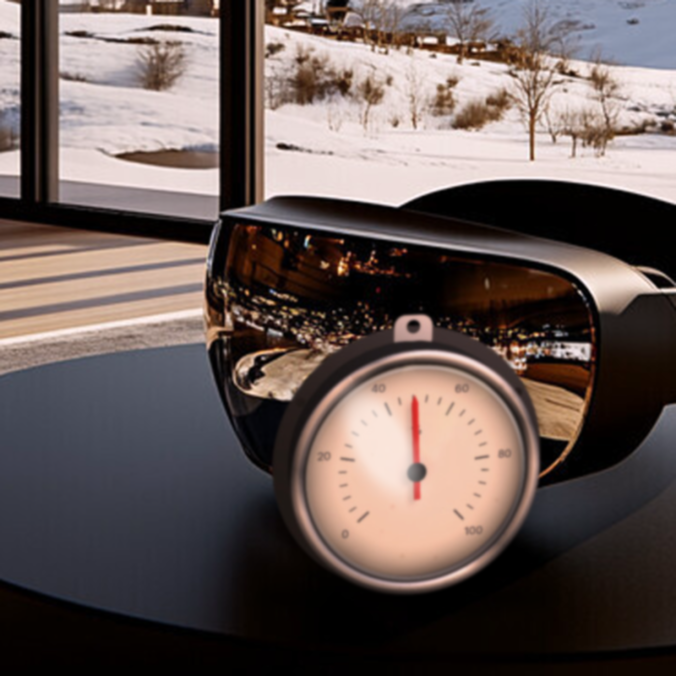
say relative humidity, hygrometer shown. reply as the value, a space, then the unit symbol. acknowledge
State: 48 %
